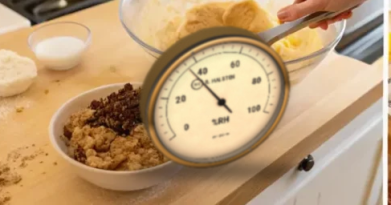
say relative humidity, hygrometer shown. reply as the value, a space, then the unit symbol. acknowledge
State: 36 %
